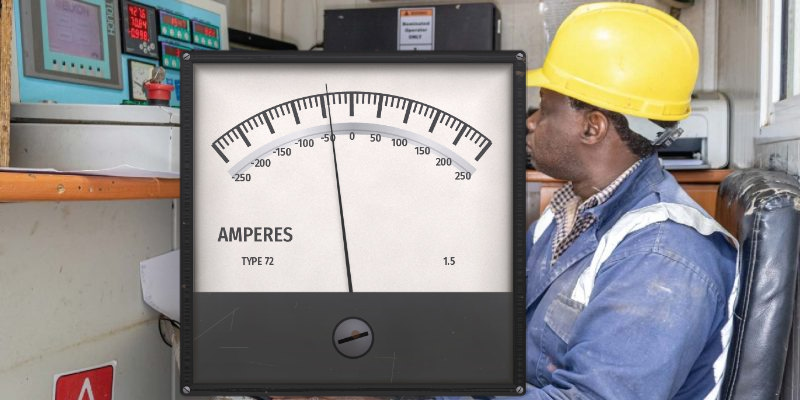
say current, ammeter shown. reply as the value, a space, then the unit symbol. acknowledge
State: -40 A
